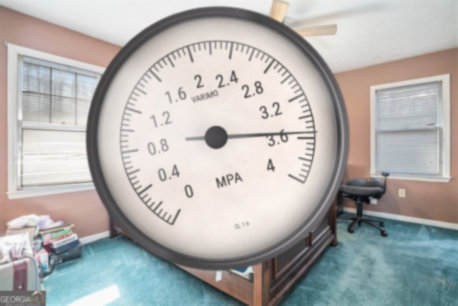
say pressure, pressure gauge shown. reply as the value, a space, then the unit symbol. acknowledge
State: 3.55 MPa
